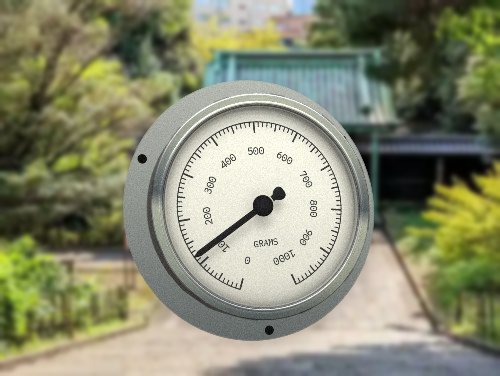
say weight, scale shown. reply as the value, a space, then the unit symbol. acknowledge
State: 120 g
